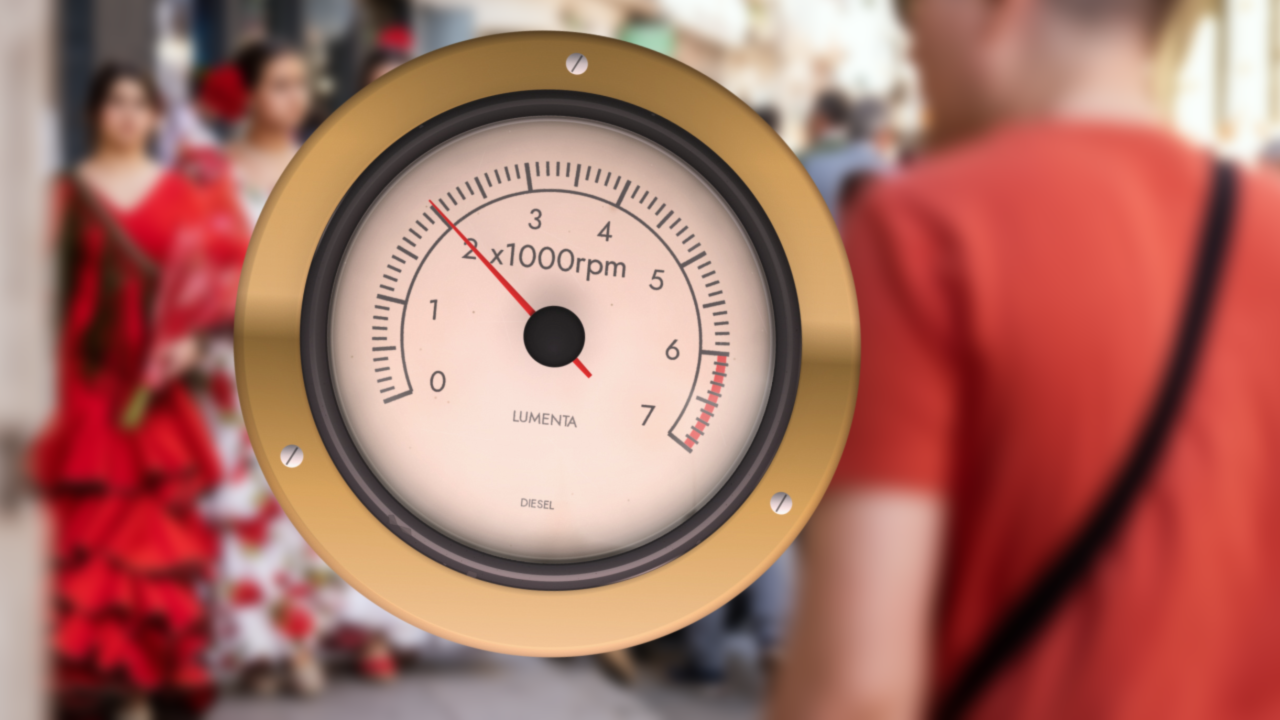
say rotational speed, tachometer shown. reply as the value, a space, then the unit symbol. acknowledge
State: 2000 rpm
